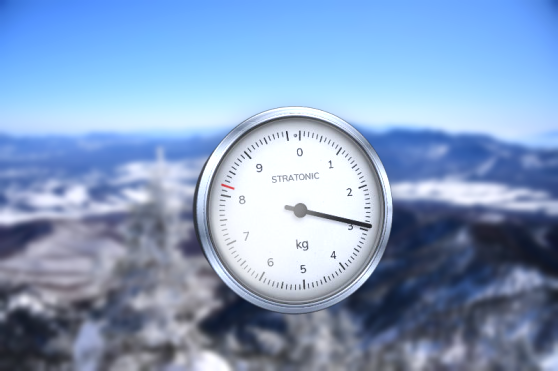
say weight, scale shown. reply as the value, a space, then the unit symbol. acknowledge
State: 2.9 kg
